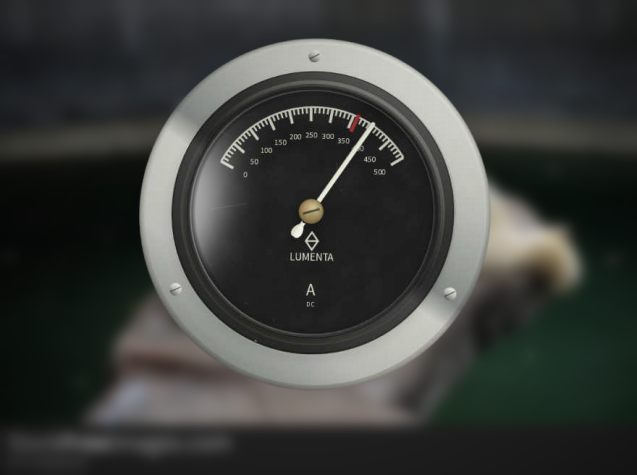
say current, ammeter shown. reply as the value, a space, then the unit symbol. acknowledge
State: 400 A
